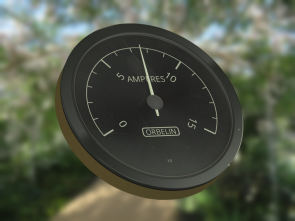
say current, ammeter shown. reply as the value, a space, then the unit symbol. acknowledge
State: 7.5 A
